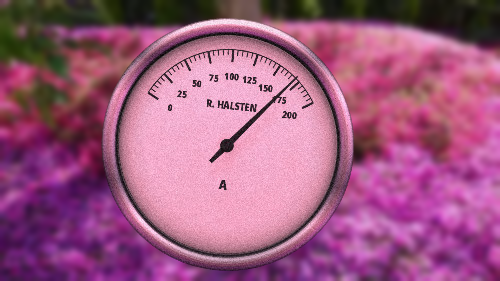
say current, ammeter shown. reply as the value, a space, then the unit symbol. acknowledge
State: 170 A
